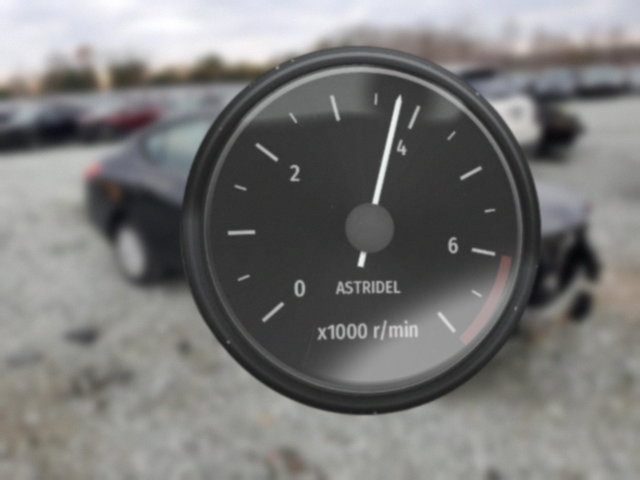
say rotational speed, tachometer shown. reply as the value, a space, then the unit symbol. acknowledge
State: 3750 rpm
